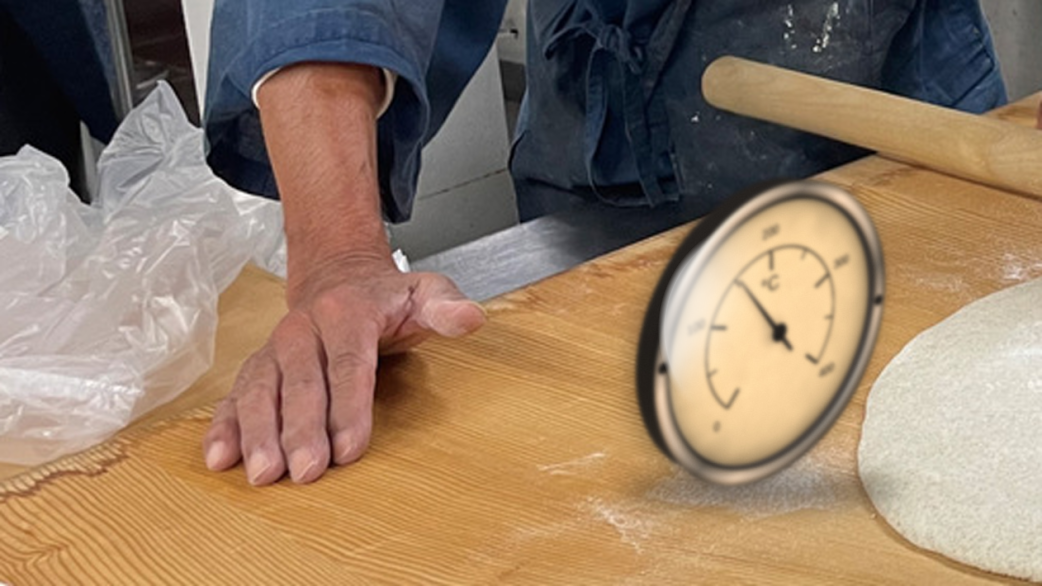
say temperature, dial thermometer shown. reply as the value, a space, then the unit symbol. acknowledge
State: 150 °C
